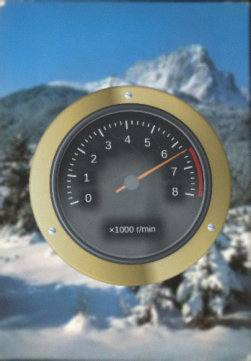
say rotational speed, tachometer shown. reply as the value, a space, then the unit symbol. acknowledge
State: 6400 rpm
